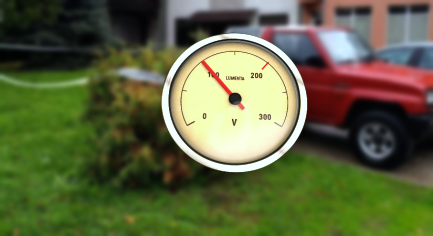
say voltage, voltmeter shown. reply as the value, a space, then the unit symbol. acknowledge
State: 100 V
